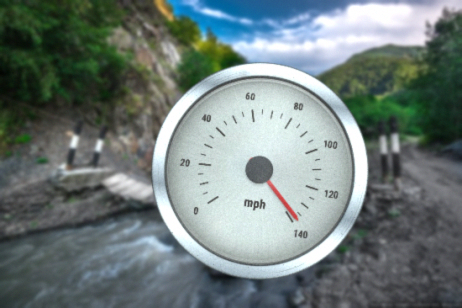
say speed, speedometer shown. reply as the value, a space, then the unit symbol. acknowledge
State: 137.5 mph
